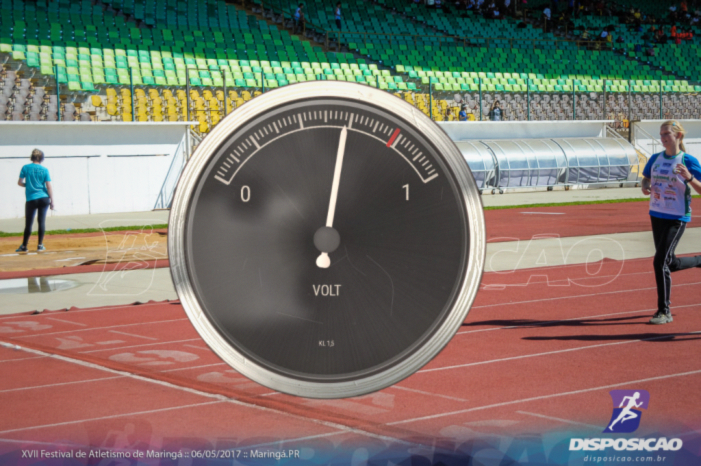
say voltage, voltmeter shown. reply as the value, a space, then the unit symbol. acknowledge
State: 0.58 V
